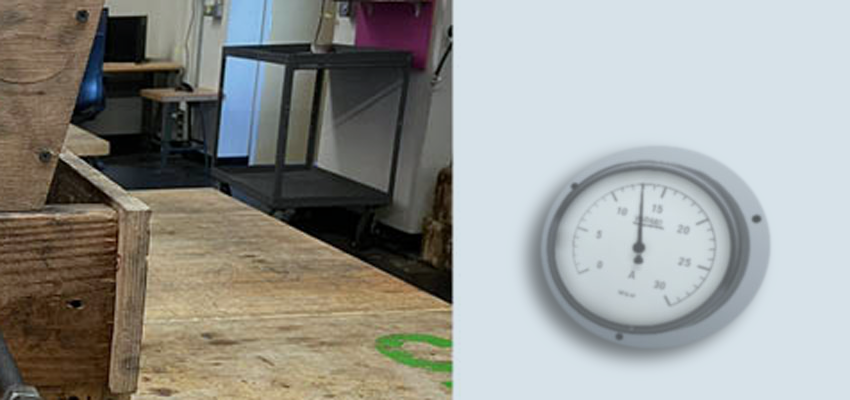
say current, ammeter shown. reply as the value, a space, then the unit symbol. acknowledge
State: 13 A
